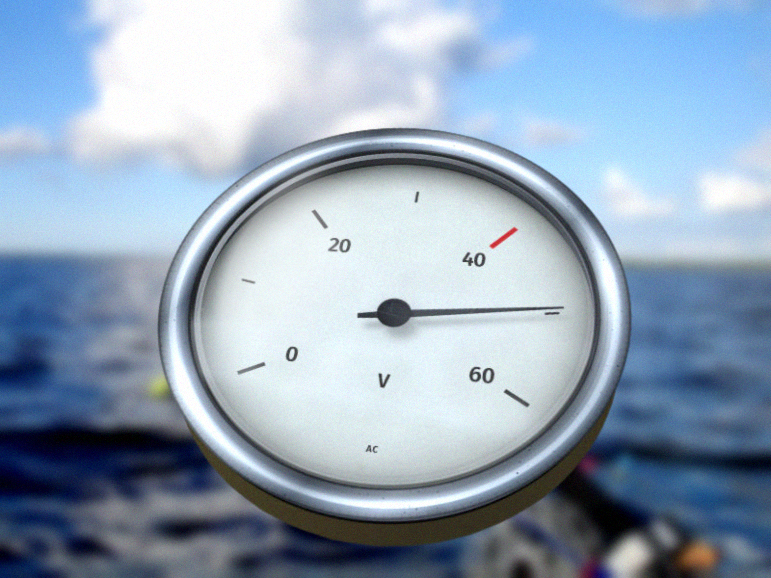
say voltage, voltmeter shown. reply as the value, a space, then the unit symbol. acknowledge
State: 50 V
